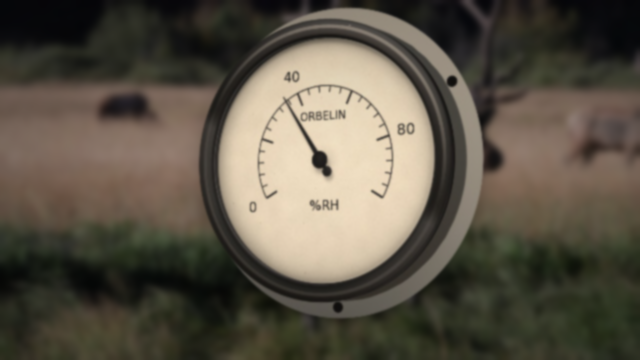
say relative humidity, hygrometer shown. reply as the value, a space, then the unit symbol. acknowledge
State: 36 %
